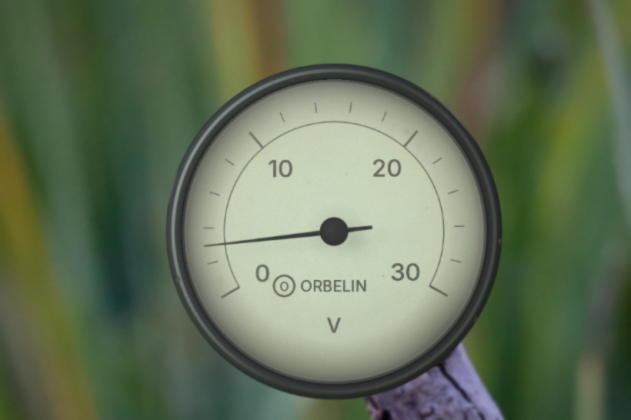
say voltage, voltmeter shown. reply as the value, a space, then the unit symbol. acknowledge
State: 3 V
